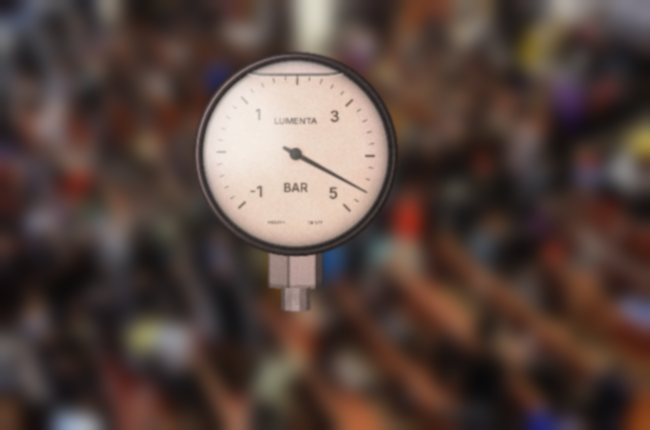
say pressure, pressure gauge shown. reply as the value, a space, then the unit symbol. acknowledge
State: 4.6 bar
